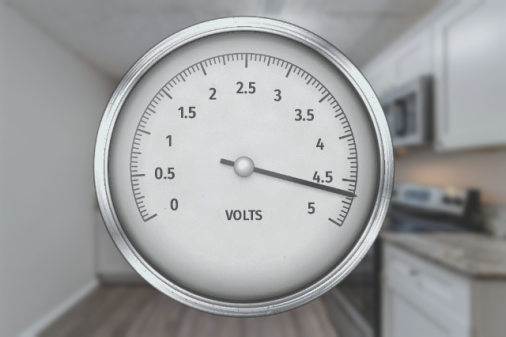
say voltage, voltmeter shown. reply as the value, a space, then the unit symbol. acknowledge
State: 4.65 V
